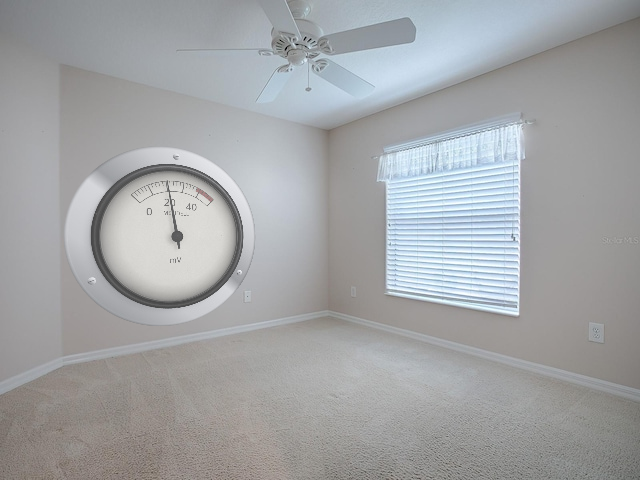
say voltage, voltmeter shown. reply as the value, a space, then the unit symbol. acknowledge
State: 20 mV
